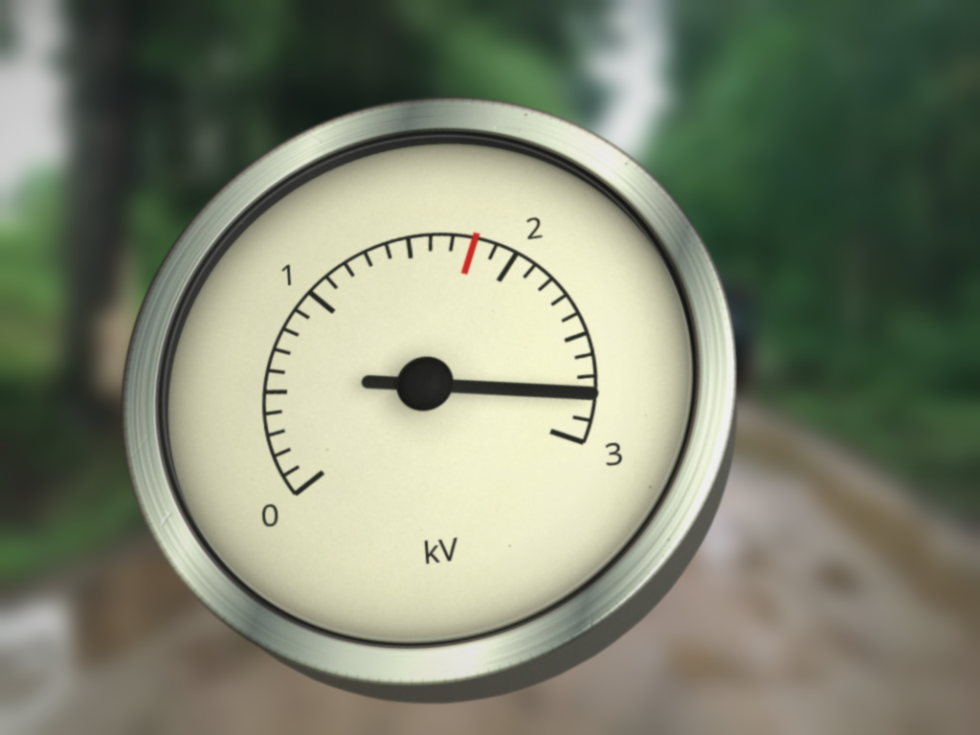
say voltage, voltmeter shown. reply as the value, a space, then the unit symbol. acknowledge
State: 2.8 kV
